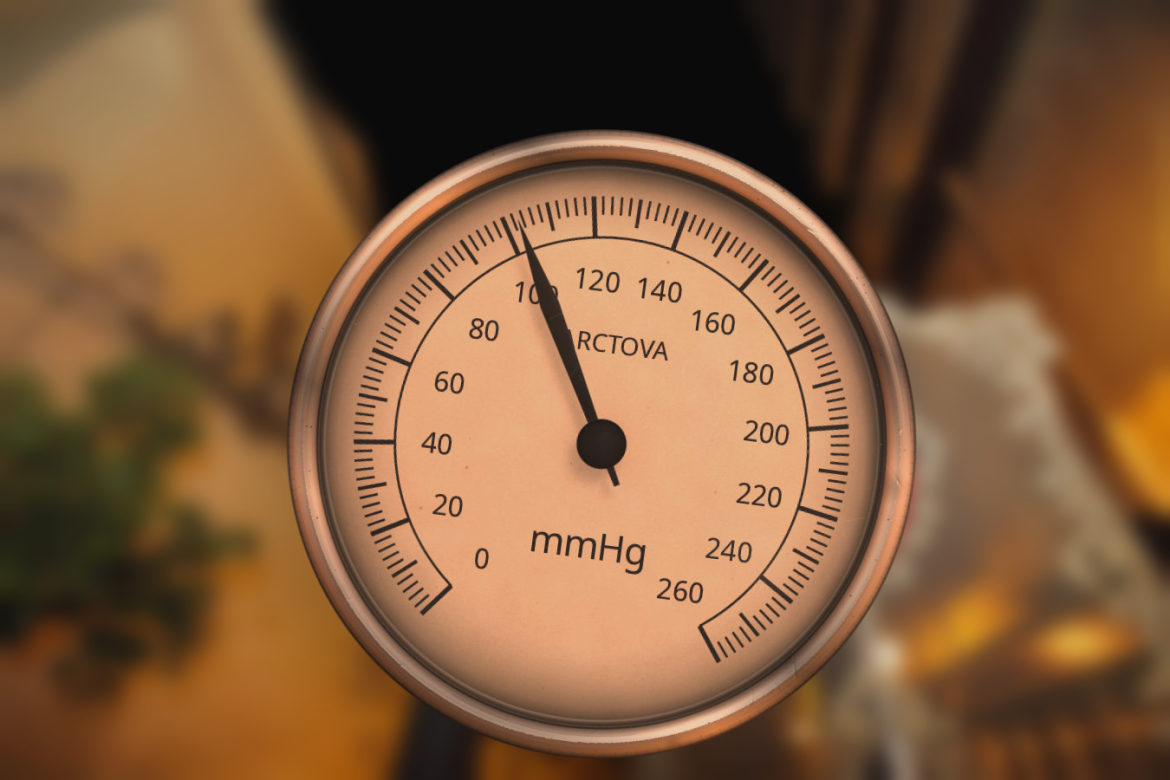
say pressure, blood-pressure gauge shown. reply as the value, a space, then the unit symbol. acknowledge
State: 103 mmHg
